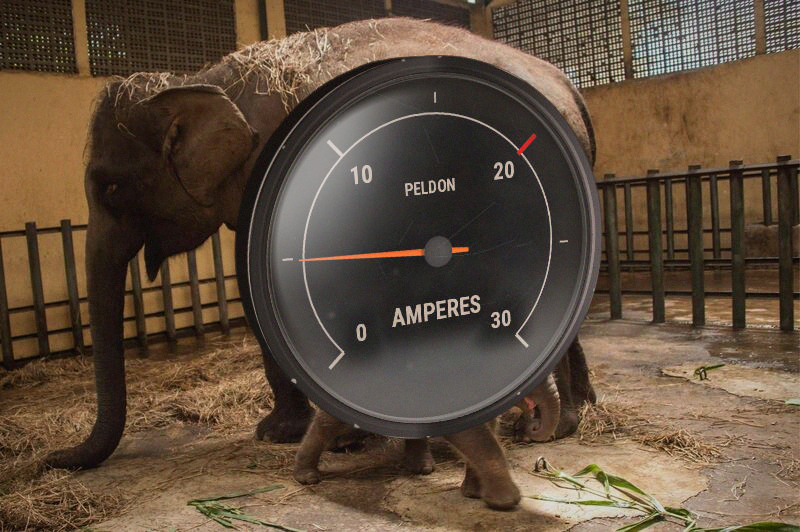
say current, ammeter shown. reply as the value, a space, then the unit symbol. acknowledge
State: 5 A
